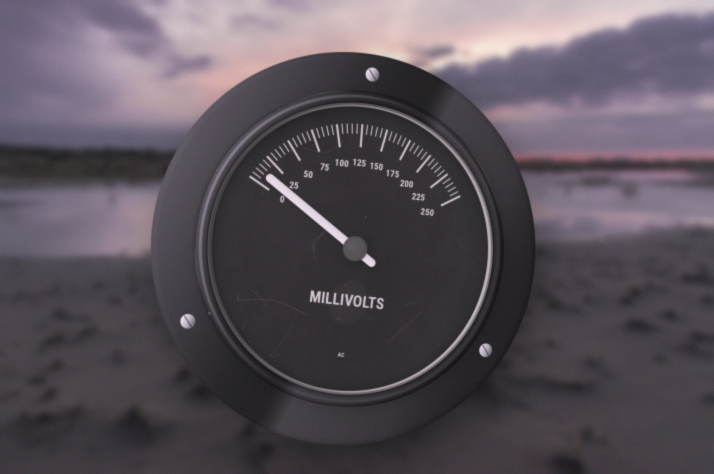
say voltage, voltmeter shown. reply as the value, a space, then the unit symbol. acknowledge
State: 10 mV
